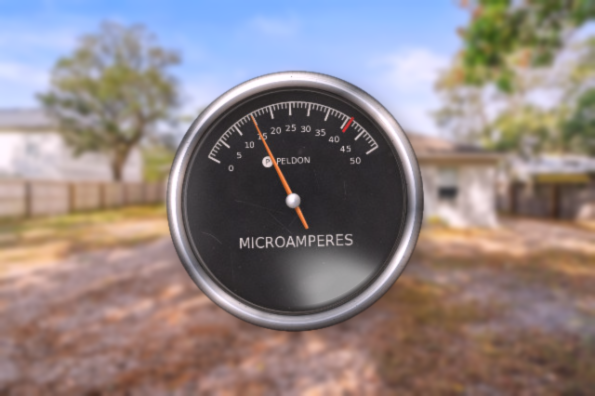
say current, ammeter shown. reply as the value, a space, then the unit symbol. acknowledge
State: 15 µA
